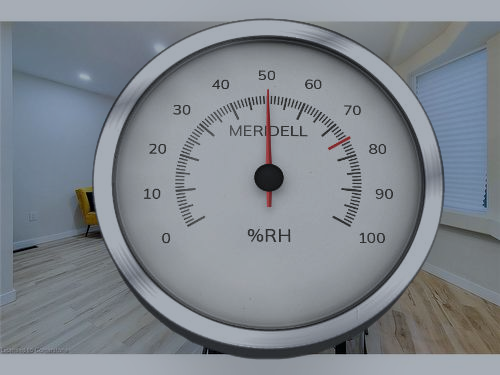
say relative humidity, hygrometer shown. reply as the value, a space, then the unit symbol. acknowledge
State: 50 %
